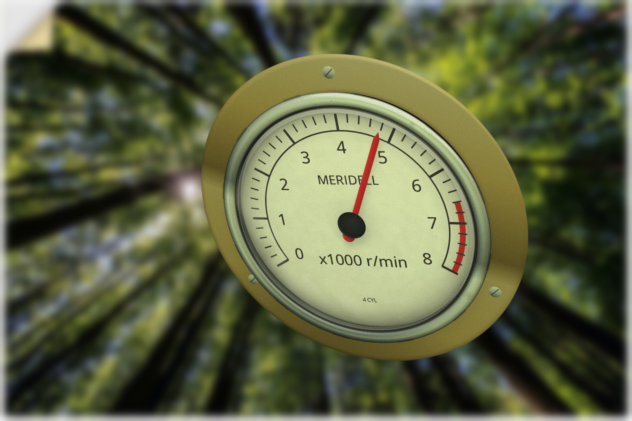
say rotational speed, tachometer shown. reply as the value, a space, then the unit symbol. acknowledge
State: 4800 rpm
